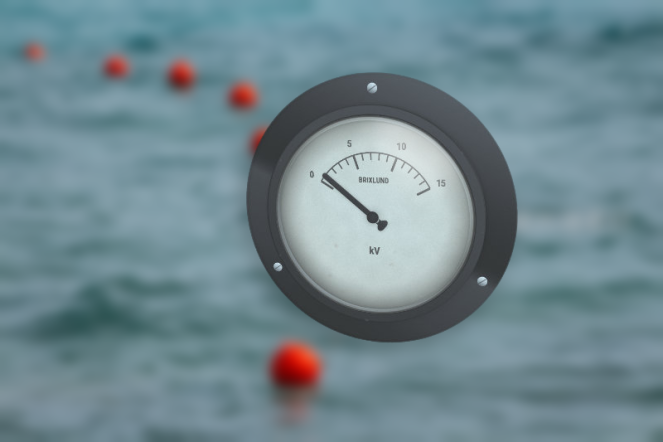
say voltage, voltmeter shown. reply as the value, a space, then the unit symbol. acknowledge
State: 1 kV
